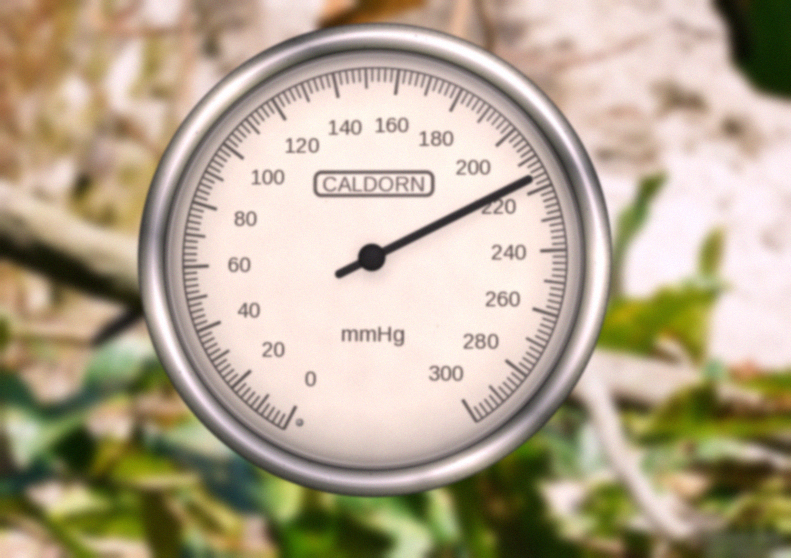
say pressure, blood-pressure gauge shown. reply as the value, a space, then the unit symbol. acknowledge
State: 216 mmHg
